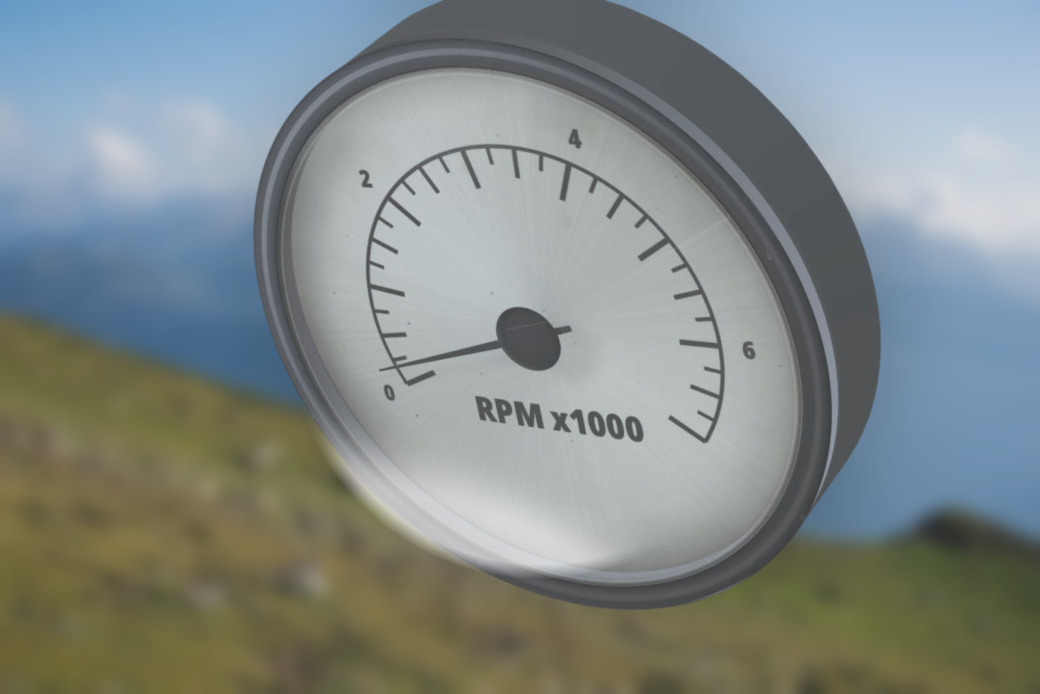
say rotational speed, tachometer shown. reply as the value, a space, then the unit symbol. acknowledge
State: 250 rpm
